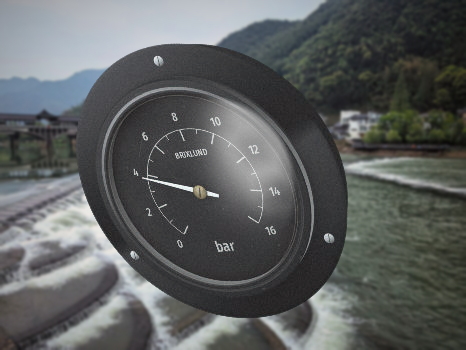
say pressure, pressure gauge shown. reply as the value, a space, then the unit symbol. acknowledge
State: 4 bar
